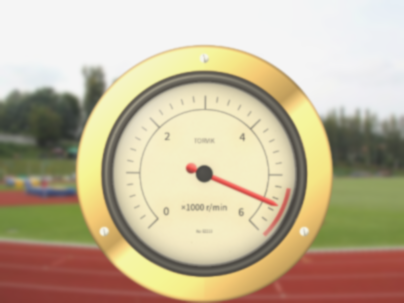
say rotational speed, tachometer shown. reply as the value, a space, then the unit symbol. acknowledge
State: 5500 rpm
